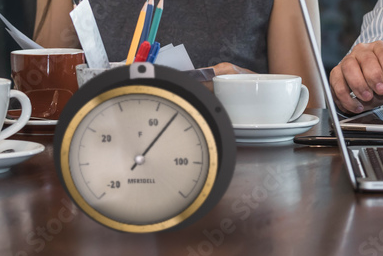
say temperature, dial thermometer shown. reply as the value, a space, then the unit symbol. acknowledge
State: 70 °F
